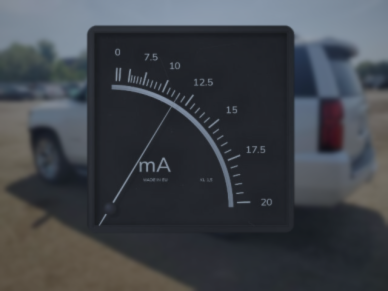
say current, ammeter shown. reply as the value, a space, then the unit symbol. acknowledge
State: 11.5 mA
